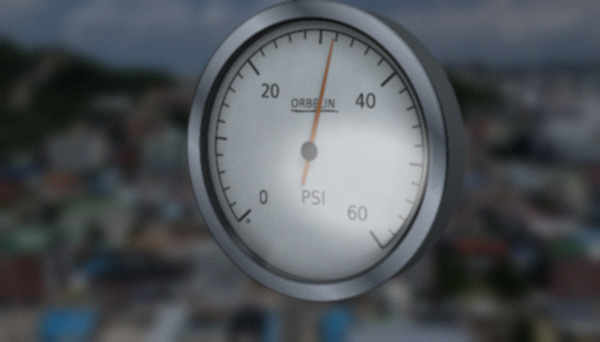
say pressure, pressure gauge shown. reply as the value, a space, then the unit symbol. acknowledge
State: 32 psi
